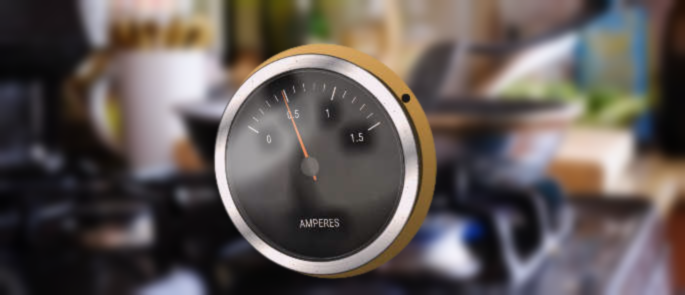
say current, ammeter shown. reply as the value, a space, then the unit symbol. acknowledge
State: 0.5 A
